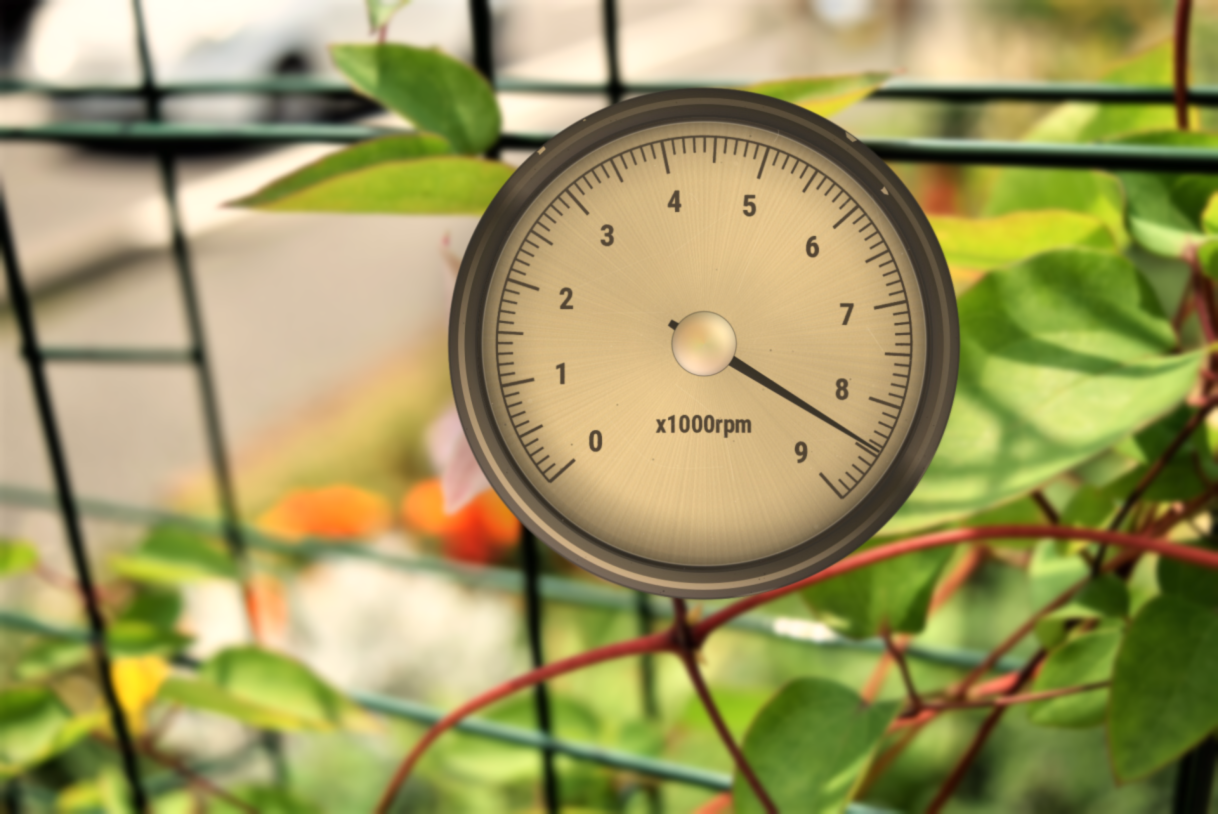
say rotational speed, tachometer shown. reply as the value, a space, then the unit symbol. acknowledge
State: 8450 rpm
